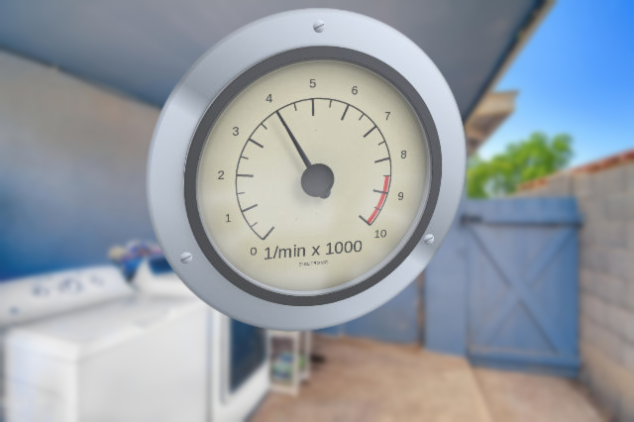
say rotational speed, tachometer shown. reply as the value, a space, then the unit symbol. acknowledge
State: 4000 rpm
